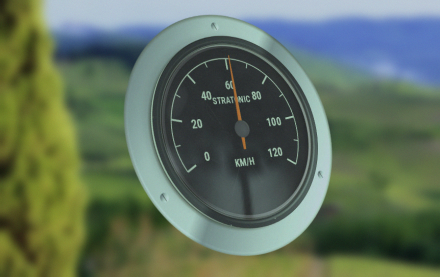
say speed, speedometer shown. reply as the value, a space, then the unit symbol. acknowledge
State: 60 km/h
